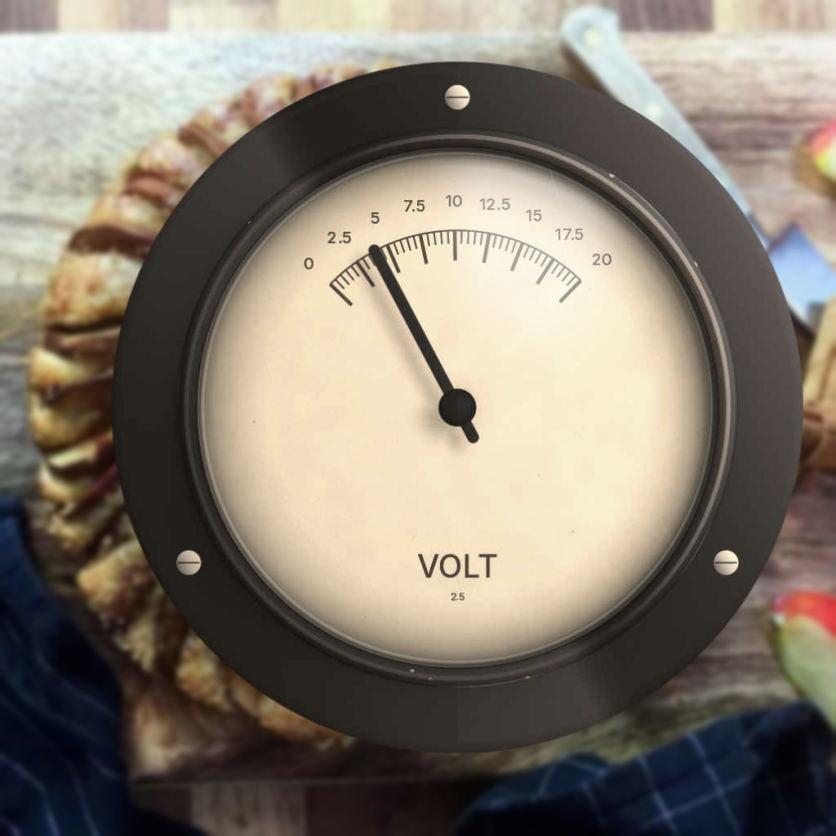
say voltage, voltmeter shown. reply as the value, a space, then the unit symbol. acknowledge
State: 4 V
